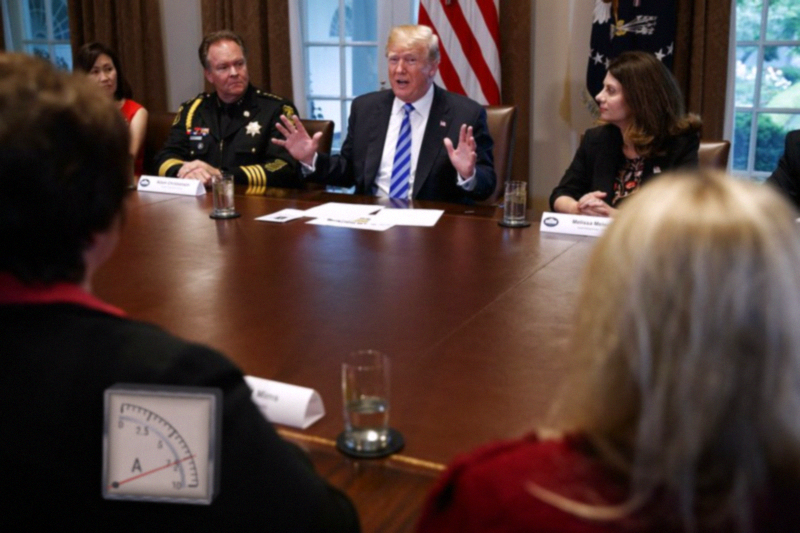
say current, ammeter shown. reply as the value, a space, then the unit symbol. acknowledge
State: 7.5 A
